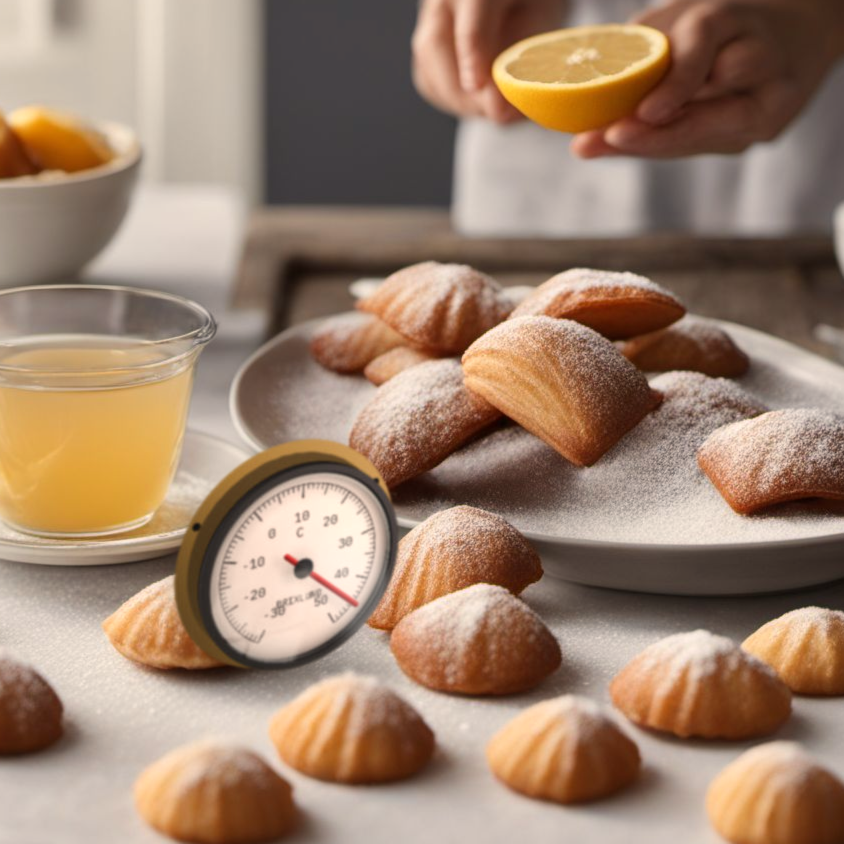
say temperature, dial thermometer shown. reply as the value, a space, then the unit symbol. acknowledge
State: 45 °C
